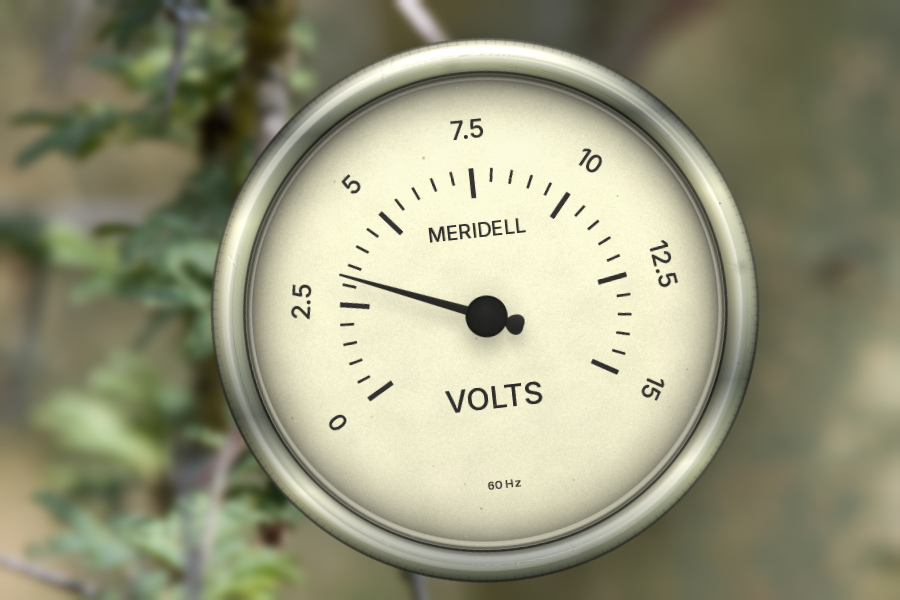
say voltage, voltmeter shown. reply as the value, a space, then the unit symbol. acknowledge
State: 3.25 V
